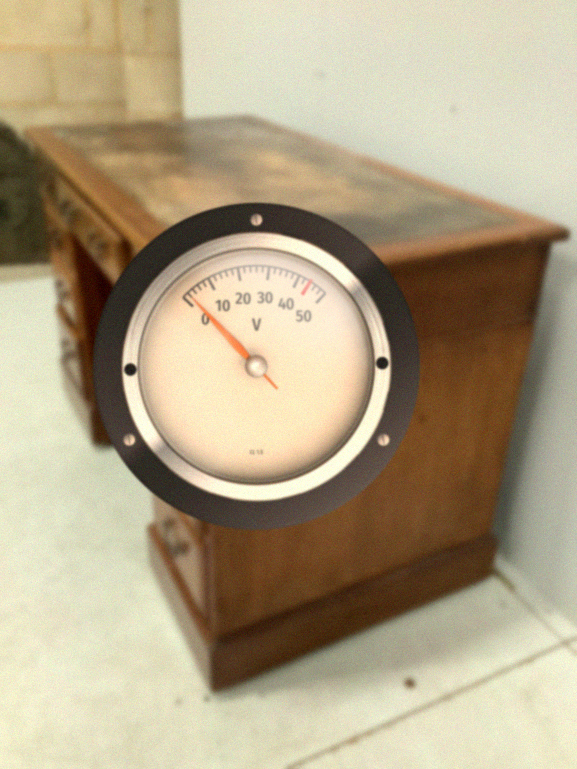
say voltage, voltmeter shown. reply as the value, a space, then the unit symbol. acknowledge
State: 2 V
